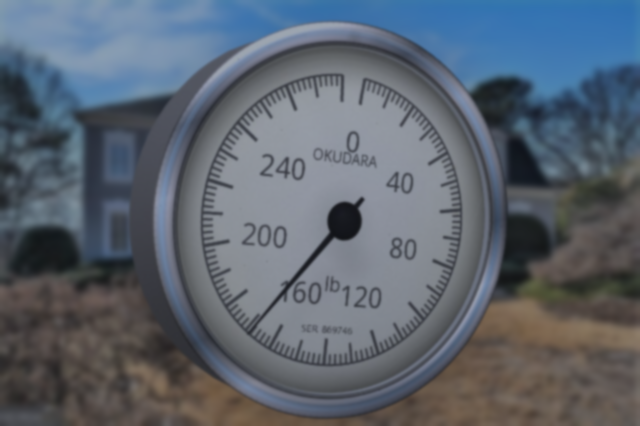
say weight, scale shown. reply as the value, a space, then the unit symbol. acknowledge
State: 170 lb
